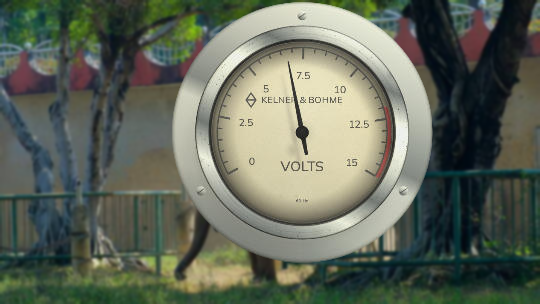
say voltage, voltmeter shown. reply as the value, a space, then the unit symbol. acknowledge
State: 6.75 V
